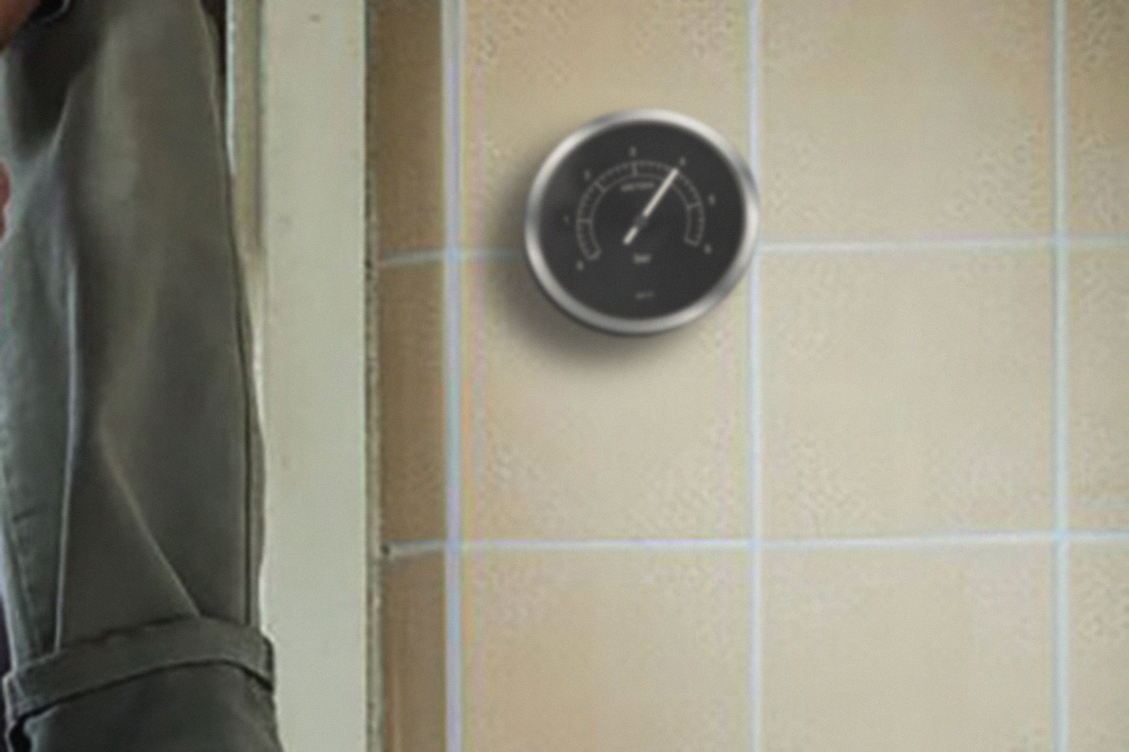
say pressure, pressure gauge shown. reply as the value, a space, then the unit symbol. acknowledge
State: 4 bar
